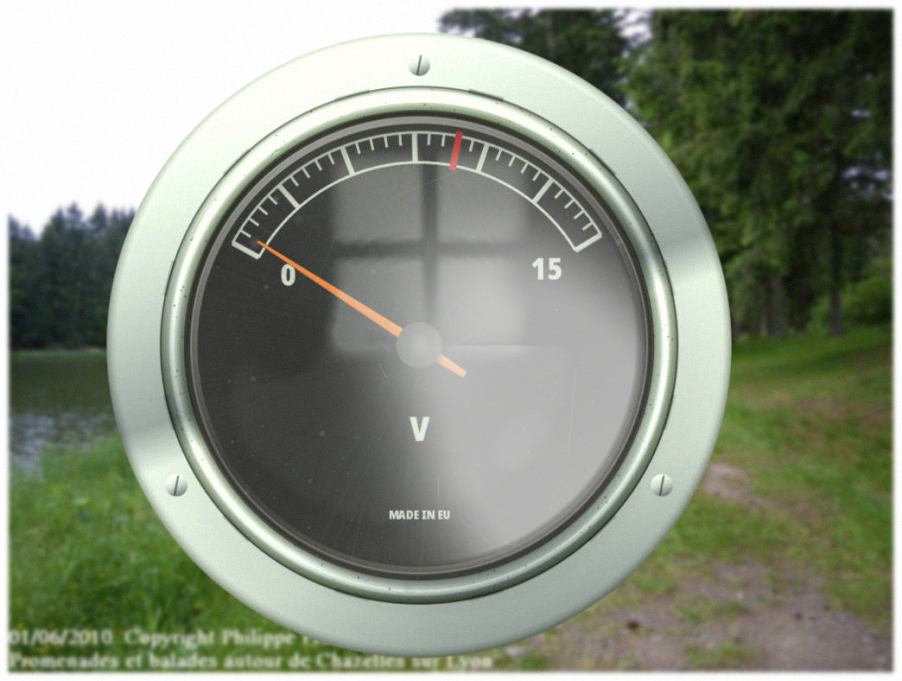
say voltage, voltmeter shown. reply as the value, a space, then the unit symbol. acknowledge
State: 0.5 V
